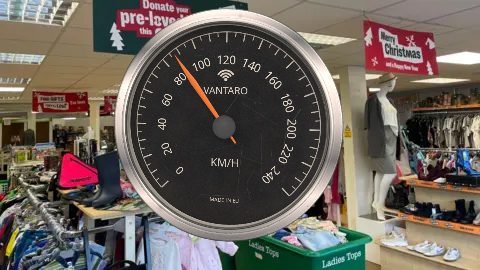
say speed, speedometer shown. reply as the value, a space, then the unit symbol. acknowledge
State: 87.5 km/h
